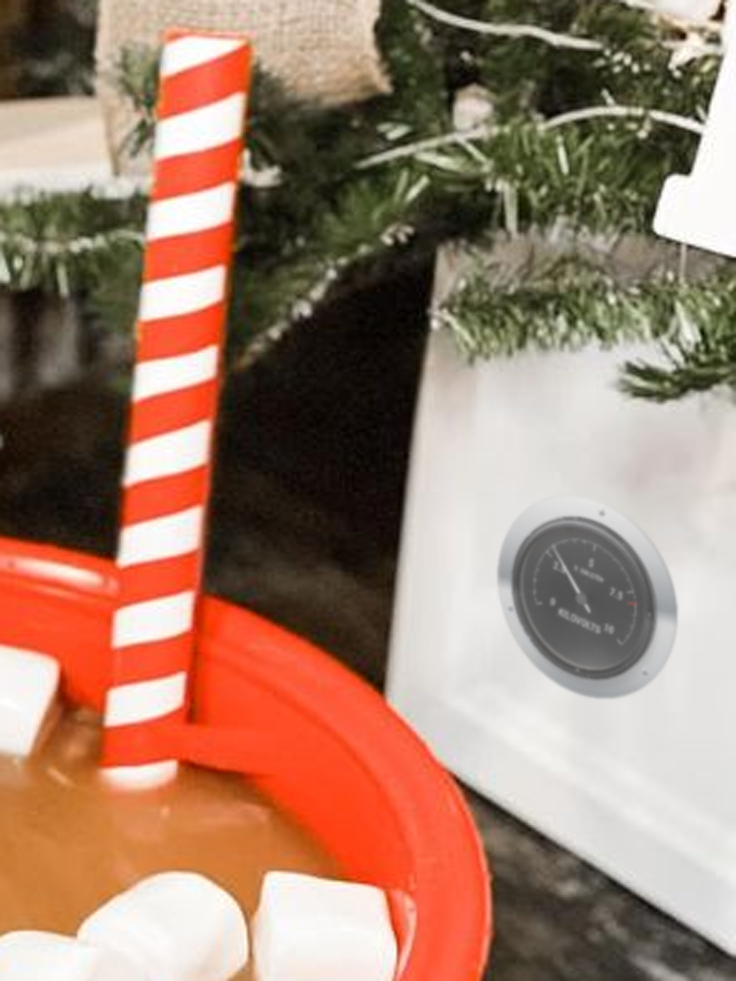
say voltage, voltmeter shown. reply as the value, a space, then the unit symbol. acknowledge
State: 3 kV
